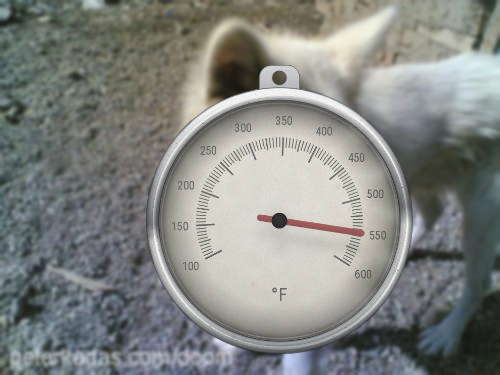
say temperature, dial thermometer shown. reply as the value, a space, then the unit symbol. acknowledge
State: 550 °F
